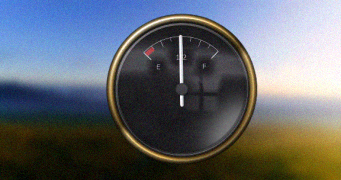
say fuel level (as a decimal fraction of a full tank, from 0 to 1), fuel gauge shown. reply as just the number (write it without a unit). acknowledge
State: 0.5
